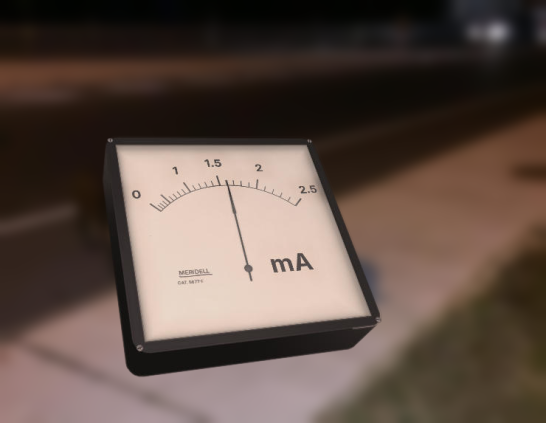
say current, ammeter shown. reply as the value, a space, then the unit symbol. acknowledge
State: 1.6 mA
